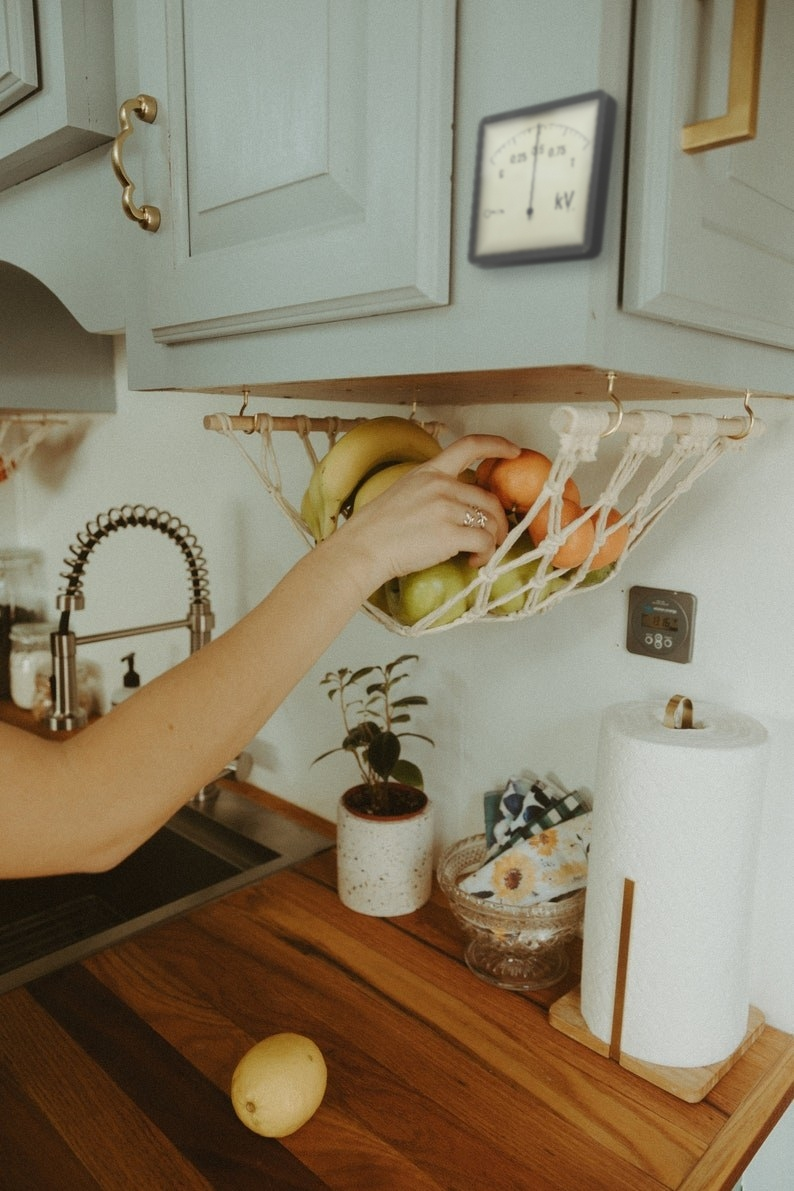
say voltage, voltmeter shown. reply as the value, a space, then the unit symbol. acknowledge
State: 0.5 kV
